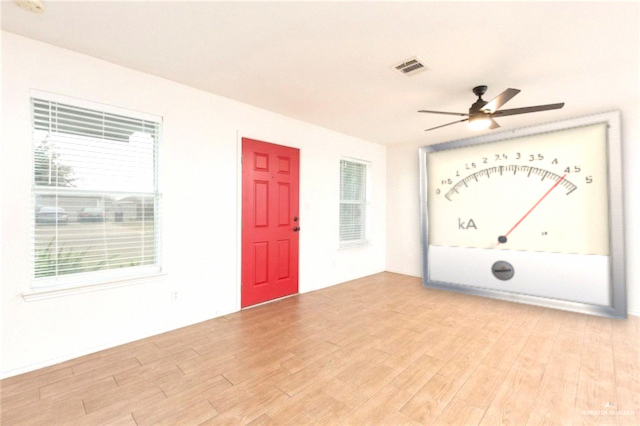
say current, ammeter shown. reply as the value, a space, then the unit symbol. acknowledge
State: 4.5 kA
